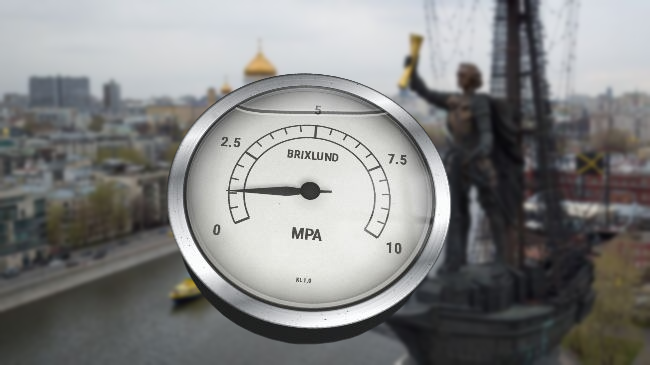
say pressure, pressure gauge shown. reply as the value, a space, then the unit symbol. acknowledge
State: 1 MPa
